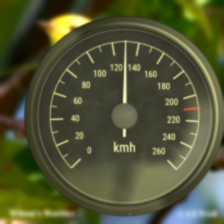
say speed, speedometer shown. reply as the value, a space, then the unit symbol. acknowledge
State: 130 km/h
